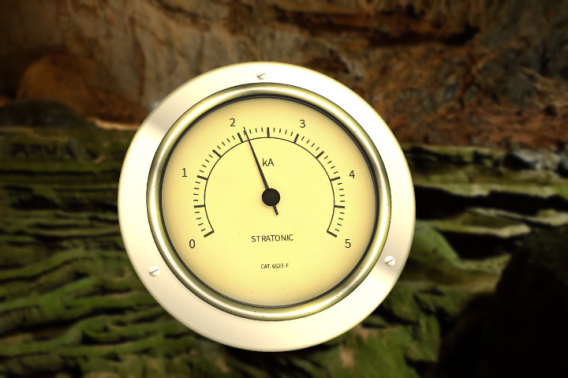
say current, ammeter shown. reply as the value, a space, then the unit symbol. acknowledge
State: 2.1 kA
